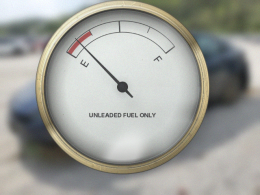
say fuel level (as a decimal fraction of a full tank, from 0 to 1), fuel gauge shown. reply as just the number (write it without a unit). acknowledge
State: 0.125
